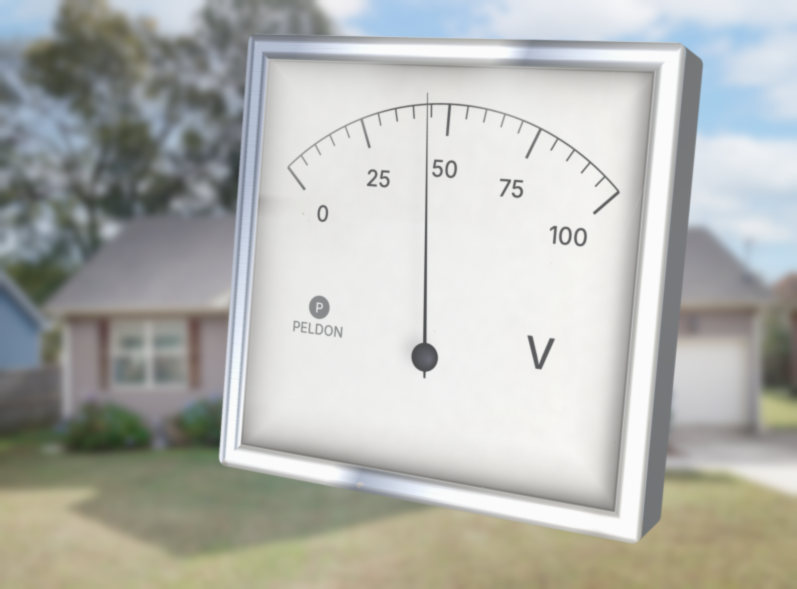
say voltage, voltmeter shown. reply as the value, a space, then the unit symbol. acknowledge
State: 45 V
